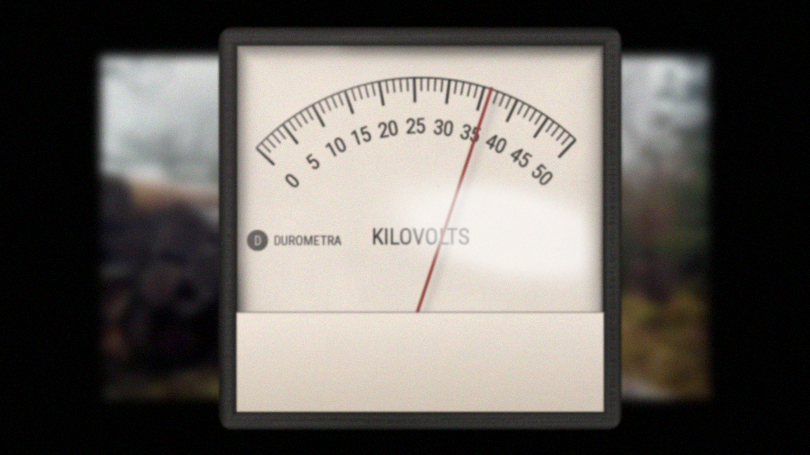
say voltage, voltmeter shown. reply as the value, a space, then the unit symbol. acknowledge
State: 36 kV
